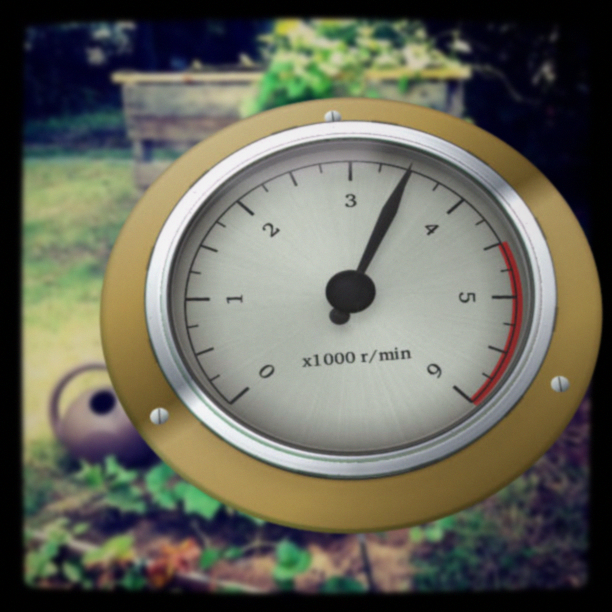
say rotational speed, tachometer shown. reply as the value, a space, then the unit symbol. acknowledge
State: 3500 rpm
